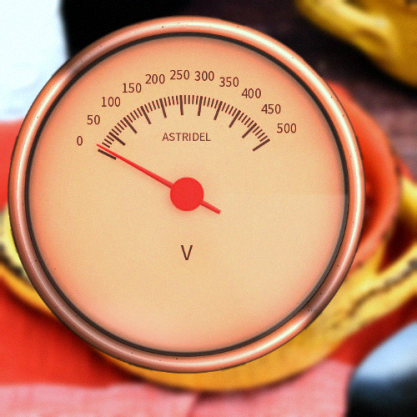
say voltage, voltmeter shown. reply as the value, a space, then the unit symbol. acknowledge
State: 10 V
